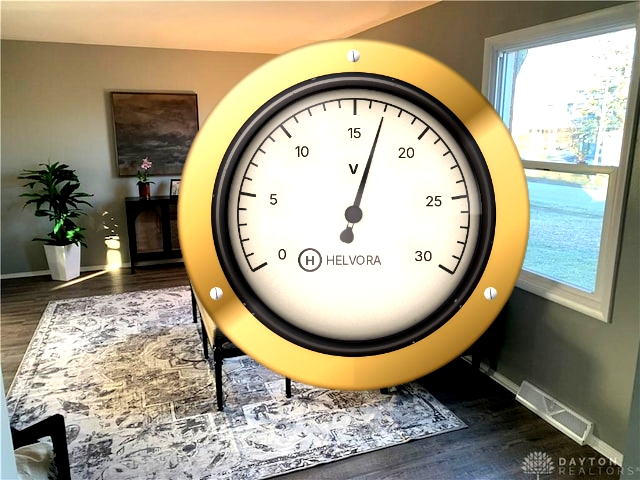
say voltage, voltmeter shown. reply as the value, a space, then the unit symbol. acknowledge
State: 17 V
